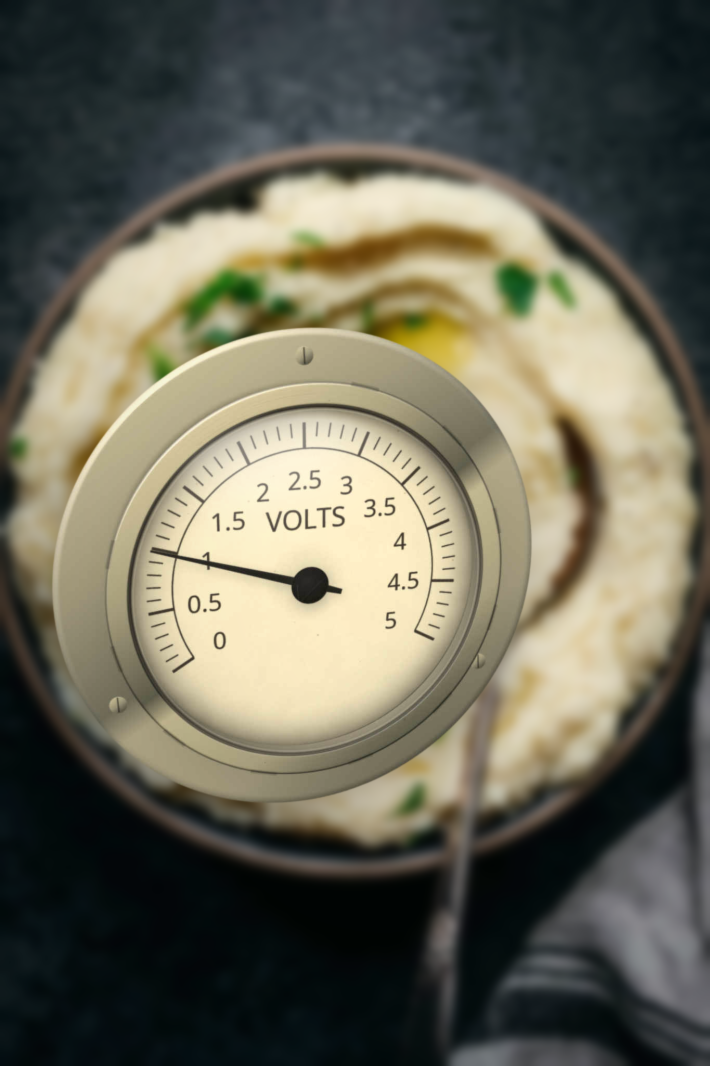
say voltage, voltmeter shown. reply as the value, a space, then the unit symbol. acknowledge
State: 1 V
